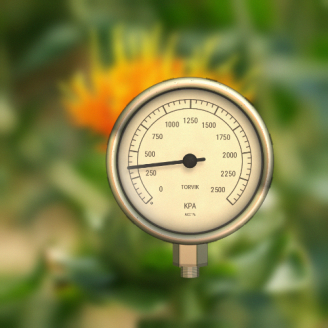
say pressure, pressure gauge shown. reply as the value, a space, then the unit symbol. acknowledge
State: 350 kPa
